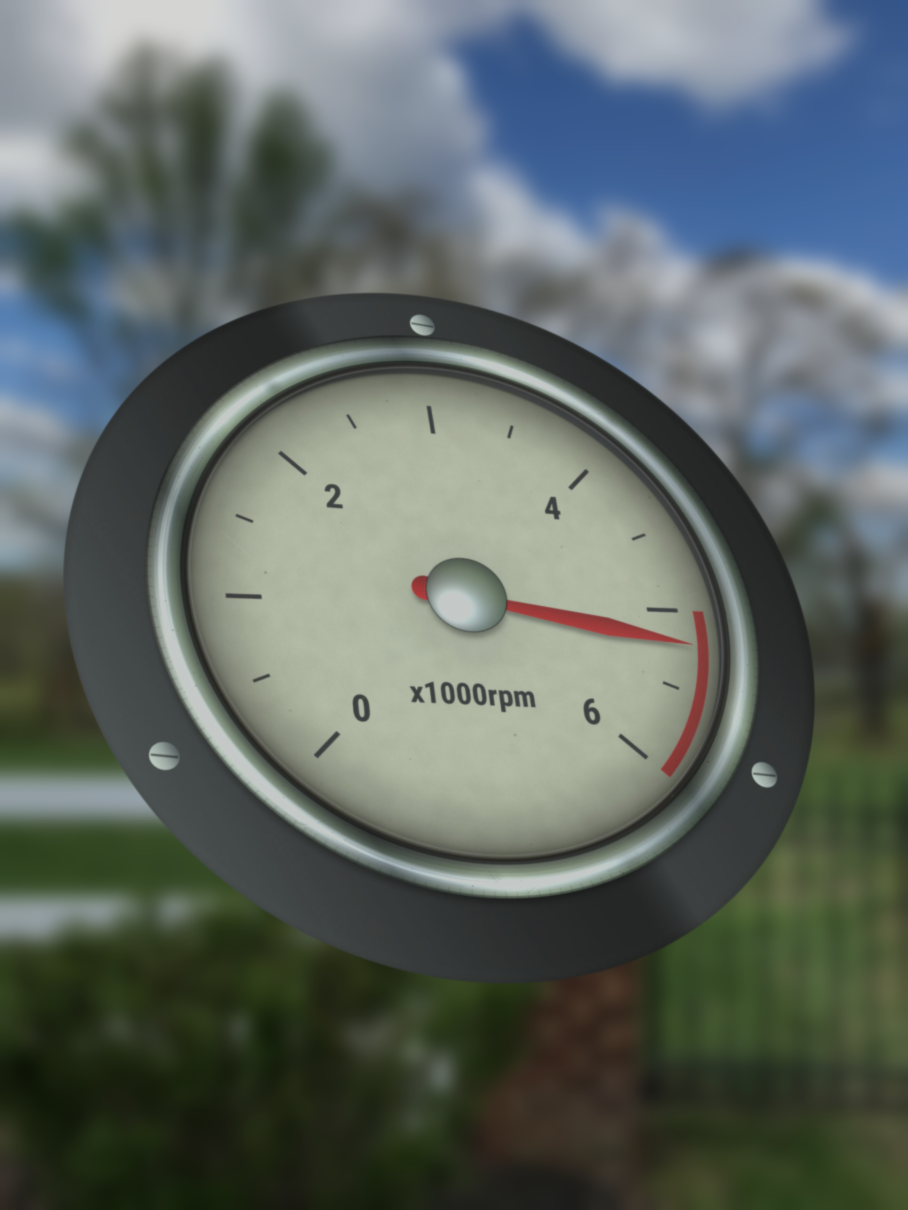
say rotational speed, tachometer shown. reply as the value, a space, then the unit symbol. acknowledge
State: 5250 rpm
